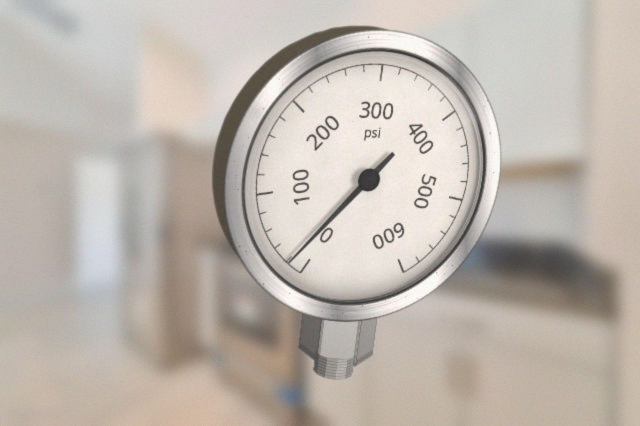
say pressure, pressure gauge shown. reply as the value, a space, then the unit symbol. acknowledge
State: 20 psi
